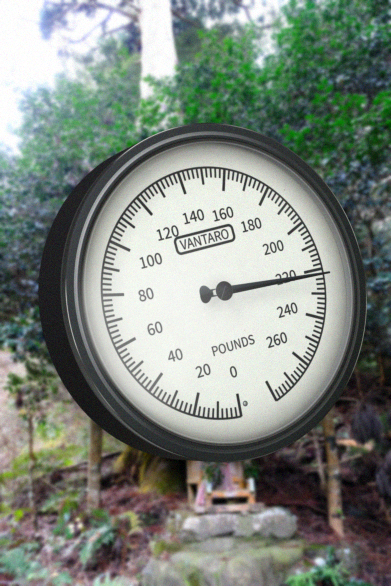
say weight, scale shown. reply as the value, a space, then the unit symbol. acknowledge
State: 222 lb
